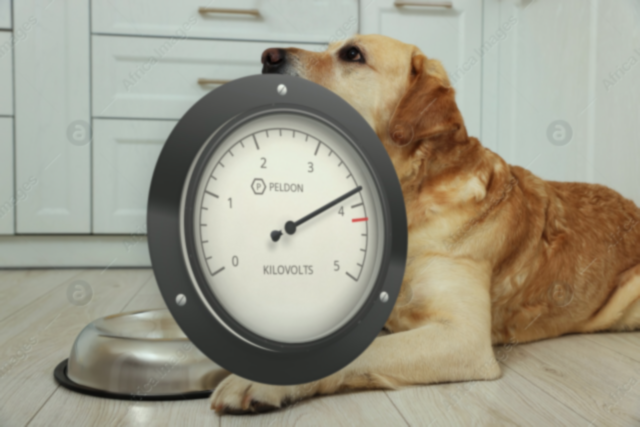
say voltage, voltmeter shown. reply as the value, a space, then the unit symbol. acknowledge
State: 3.8 kV
